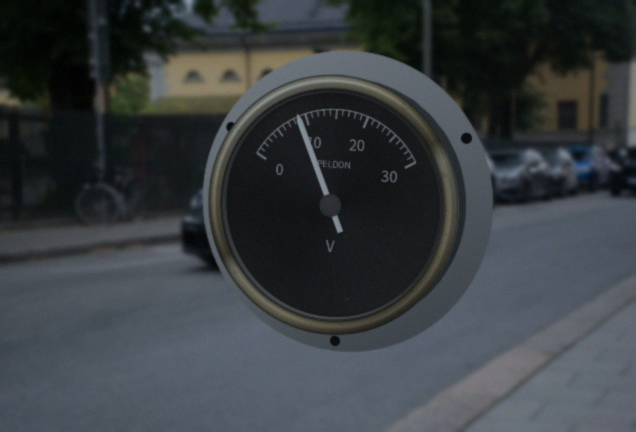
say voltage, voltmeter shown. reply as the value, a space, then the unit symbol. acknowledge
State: 9 V
